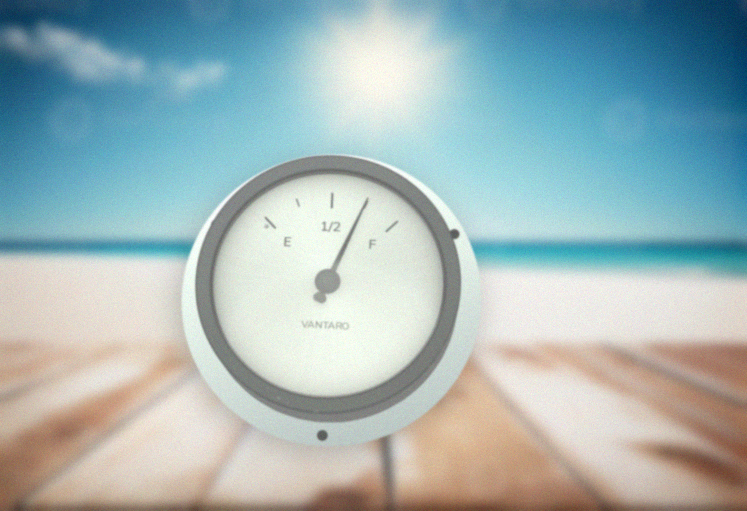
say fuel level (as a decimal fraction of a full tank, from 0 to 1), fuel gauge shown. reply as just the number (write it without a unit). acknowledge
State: 0.75
